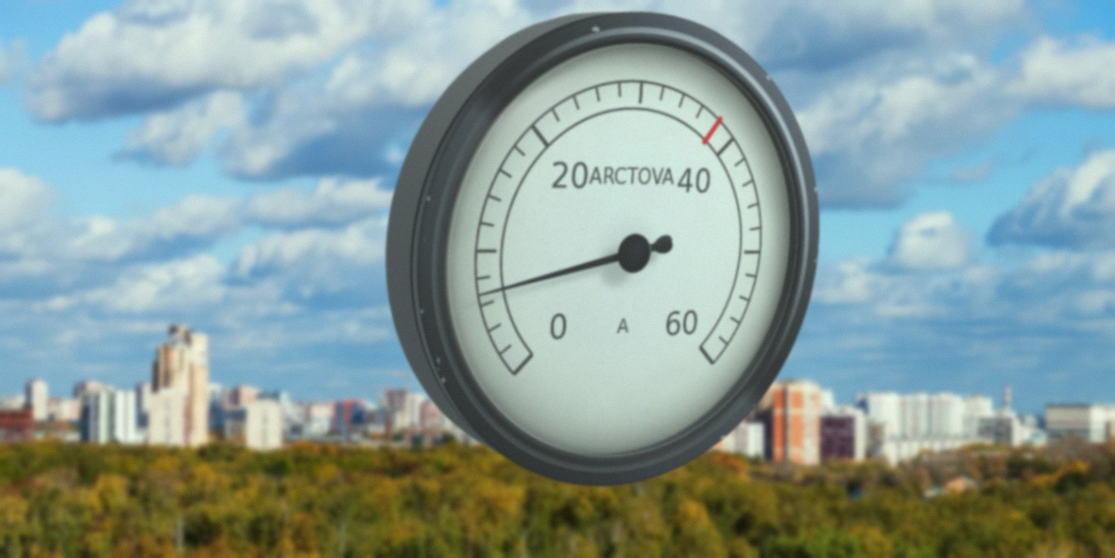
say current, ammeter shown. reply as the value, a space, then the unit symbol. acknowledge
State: 7 A
